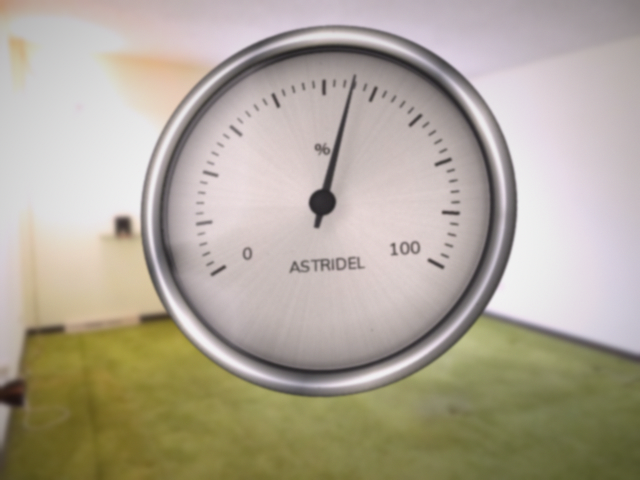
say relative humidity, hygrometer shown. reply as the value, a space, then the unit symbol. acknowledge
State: 56 %
